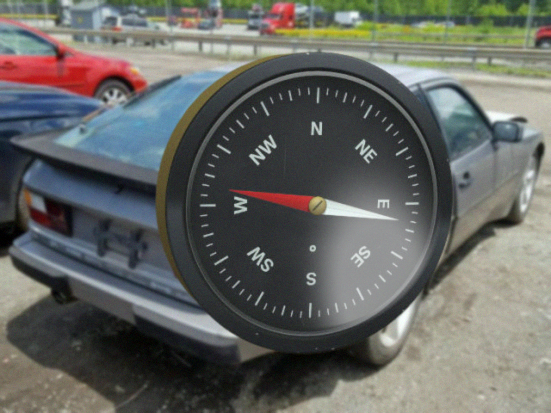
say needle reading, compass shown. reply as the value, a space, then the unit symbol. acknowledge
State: 280 °
